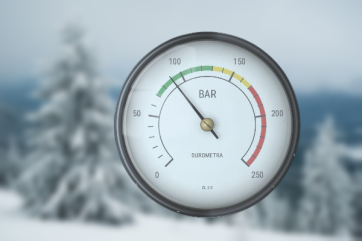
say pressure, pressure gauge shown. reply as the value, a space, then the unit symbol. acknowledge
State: 90 bar
